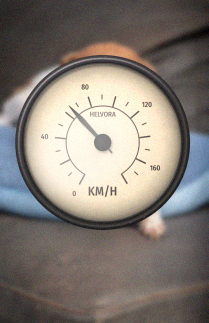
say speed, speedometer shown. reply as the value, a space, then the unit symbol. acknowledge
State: 65 km/h
